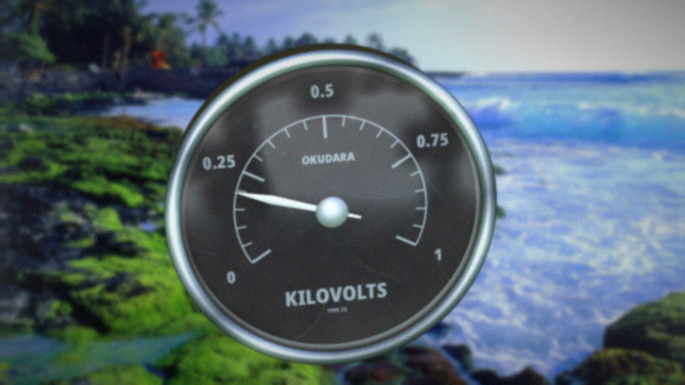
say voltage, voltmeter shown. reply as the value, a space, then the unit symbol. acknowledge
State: 0.2 kV
